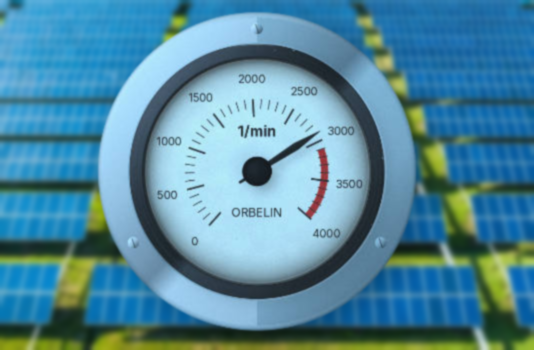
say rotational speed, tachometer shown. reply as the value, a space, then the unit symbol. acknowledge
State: 2900 rpm
